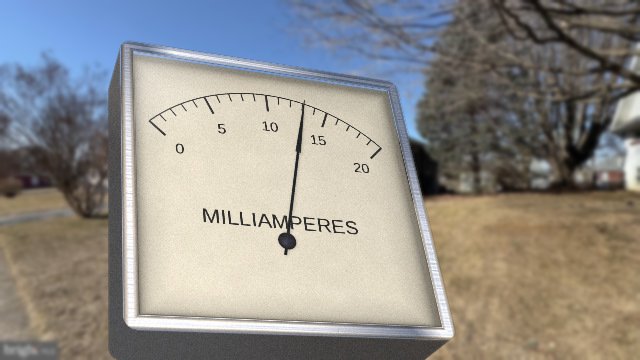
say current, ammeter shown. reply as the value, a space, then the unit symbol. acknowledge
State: 13 mA
